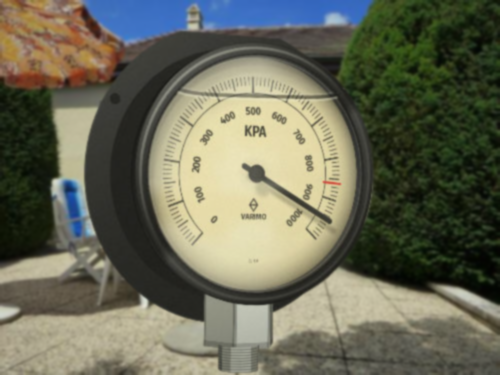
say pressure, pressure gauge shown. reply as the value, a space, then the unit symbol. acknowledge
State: 950 kPa
